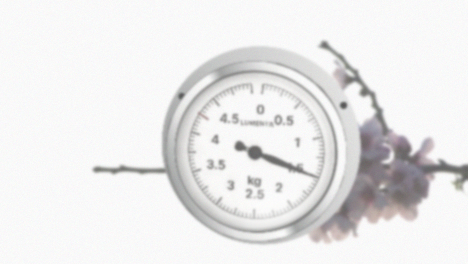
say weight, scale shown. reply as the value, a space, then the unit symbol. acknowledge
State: 1.5 kg
